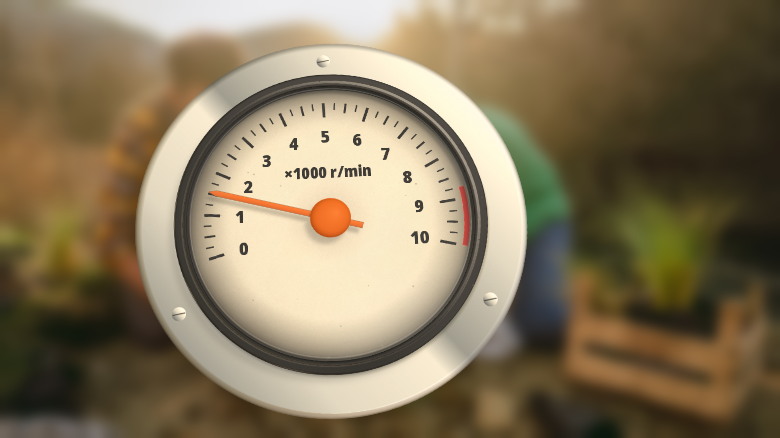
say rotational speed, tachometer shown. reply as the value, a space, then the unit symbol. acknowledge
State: 1500 rpm
